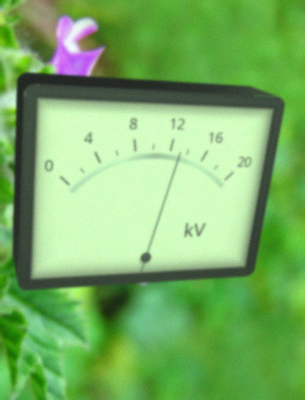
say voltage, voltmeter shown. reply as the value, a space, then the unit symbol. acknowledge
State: 13 kV
